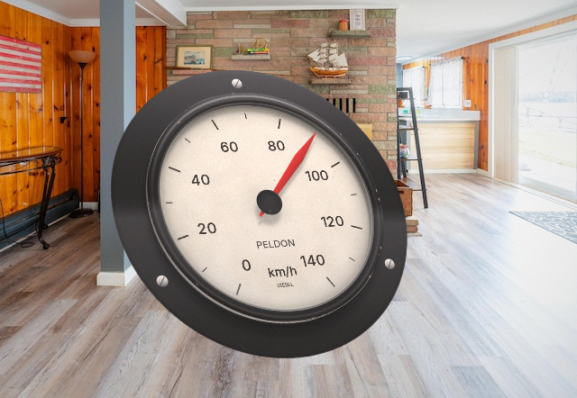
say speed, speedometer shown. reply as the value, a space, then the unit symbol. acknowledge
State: 90 km/h
